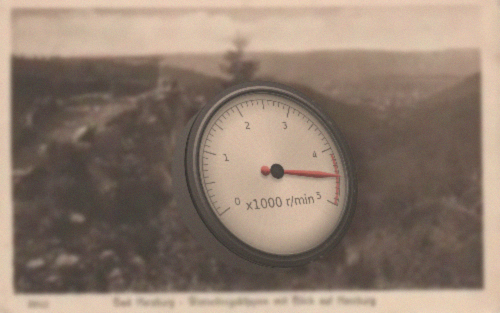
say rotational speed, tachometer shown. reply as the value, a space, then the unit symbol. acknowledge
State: 4500 rpm
